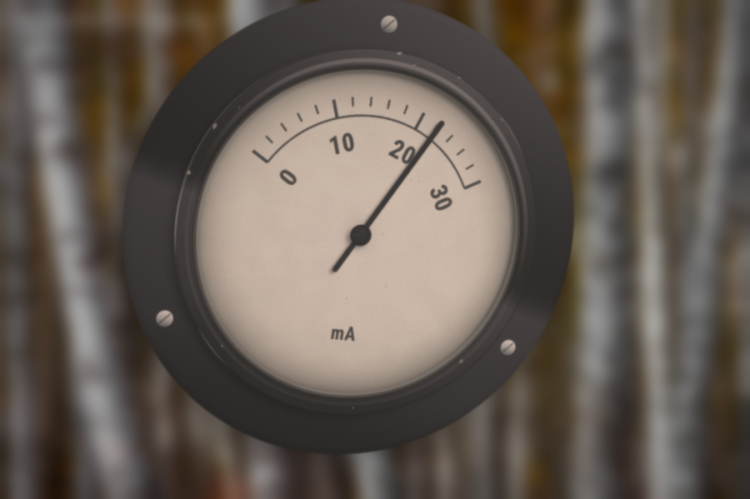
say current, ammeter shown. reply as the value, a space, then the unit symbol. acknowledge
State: 22 mA
